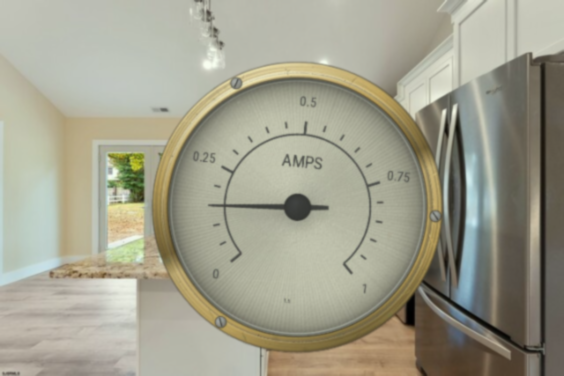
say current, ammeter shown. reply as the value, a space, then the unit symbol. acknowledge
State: 0.15 A
